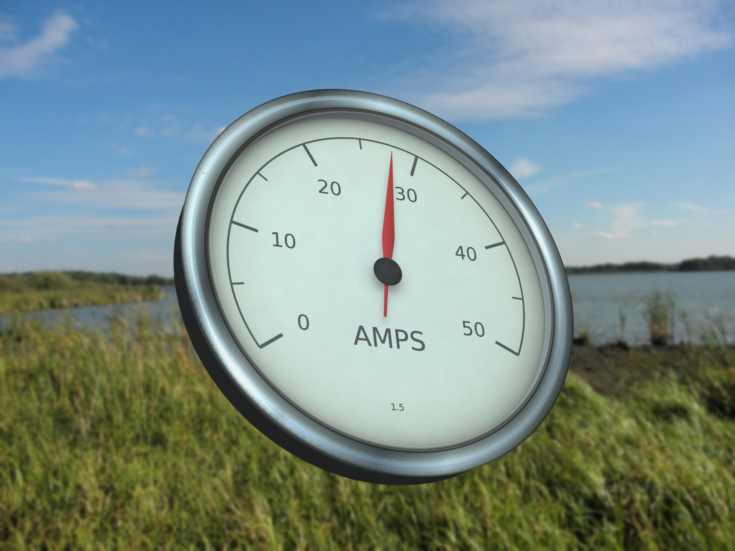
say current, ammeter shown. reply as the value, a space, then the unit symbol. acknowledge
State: 27.5 A
